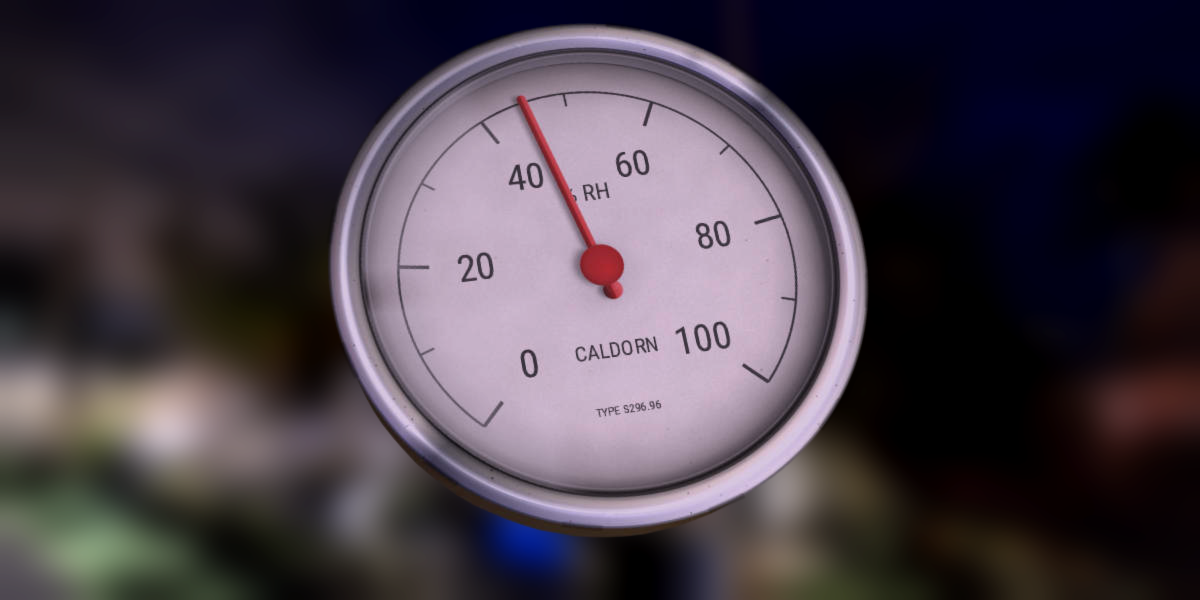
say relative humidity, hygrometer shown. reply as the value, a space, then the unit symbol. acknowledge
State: 45 %
